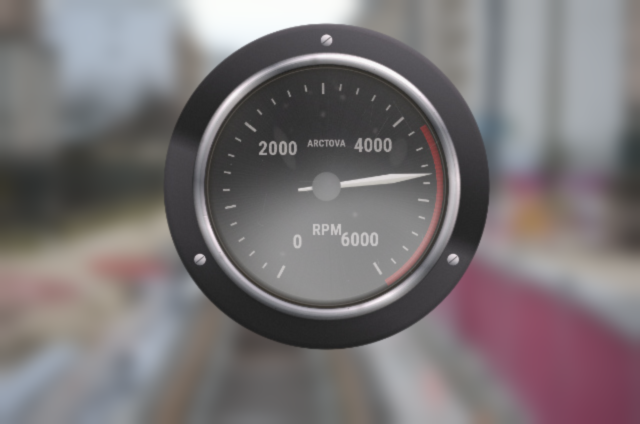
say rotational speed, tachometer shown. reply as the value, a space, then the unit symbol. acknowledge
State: 4700 rpm
